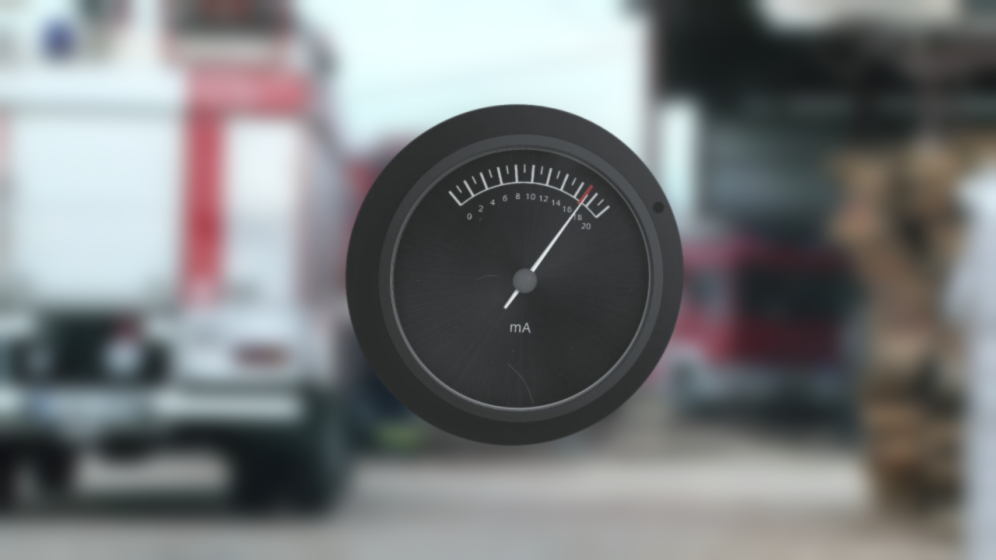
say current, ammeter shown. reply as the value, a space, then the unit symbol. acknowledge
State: 17 mA
